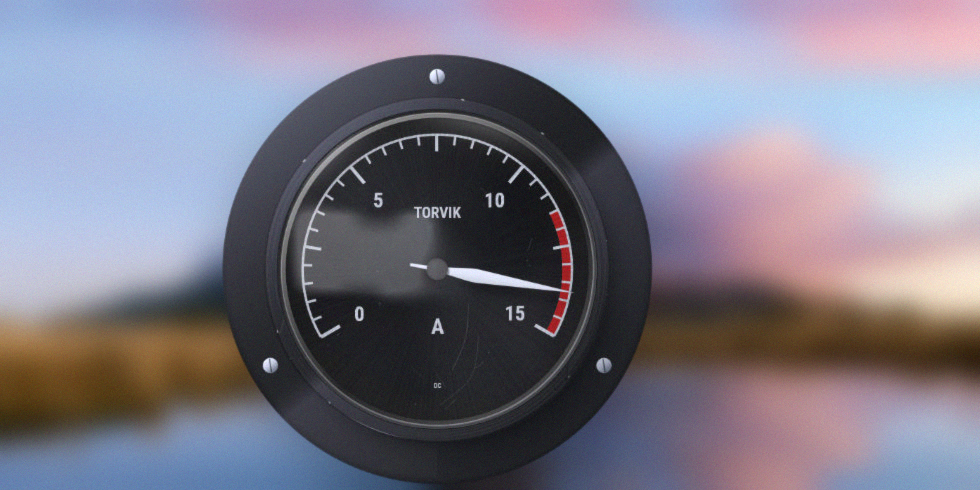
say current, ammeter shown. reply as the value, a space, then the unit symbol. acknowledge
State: 13.75 A
